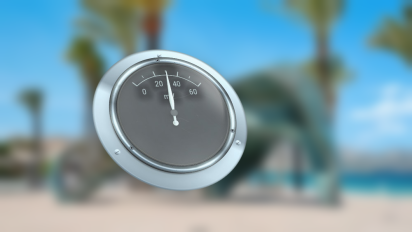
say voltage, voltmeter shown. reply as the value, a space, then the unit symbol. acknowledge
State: 30 mV
